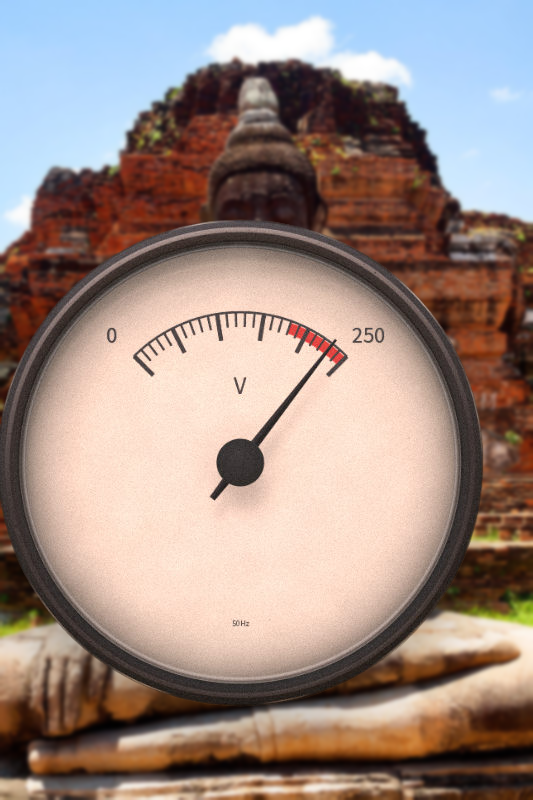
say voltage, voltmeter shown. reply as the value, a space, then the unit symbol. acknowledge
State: 230 V
